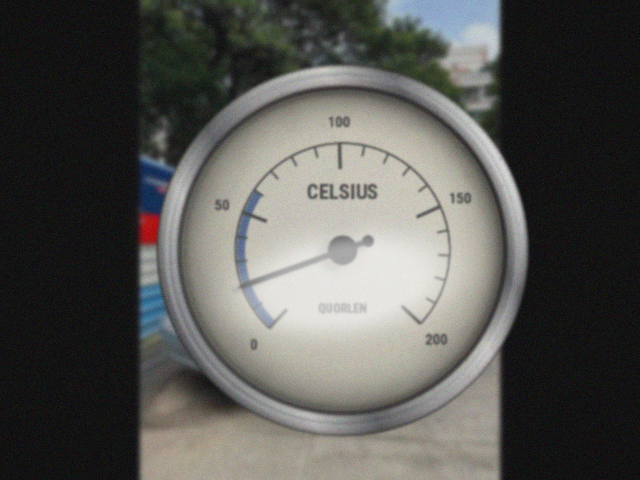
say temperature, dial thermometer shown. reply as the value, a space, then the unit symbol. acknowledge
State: 20 °C
